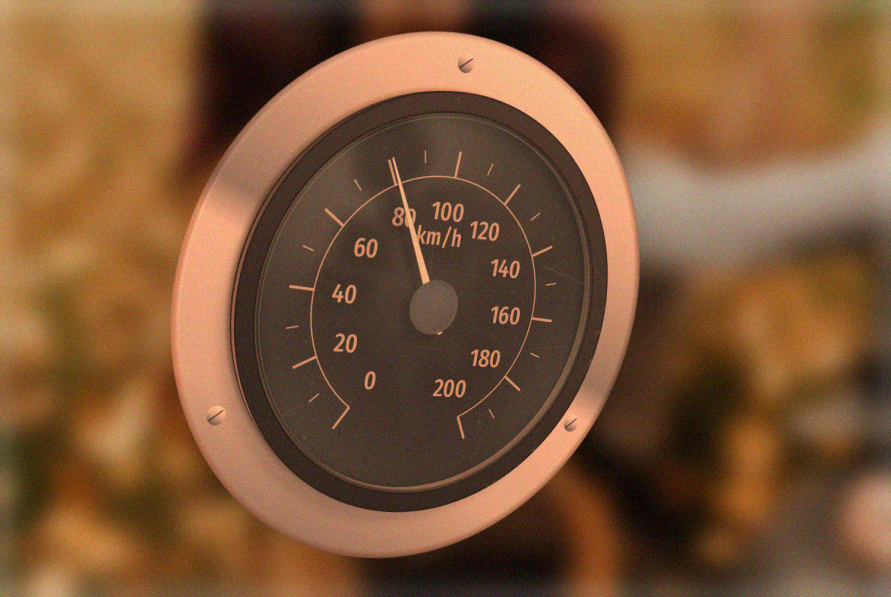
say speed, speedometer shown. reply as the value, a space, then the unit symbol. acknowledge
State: 80 km/h
